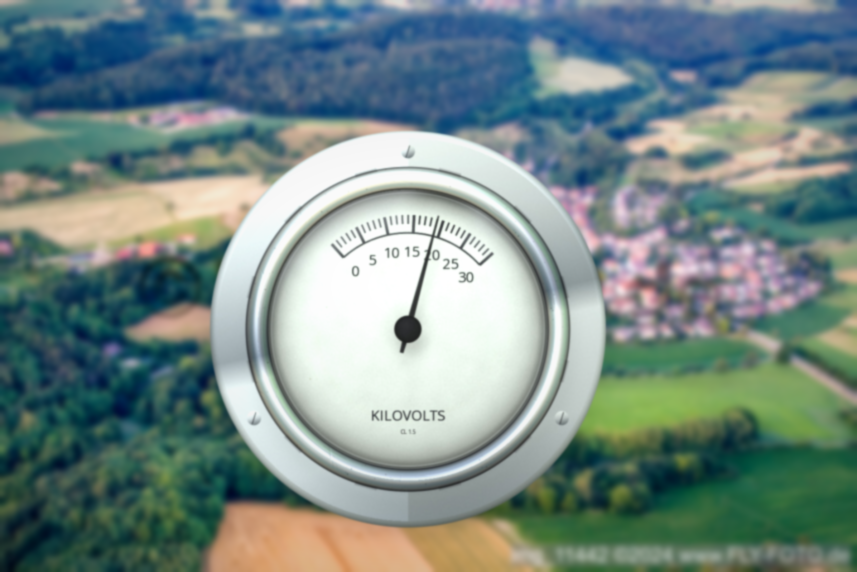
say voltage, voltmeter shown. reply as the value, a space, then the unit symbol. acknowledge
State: 19 kV
